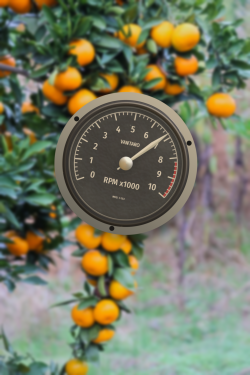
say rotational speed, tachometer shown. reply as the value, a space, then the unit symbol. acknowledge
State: 6800 rpm
